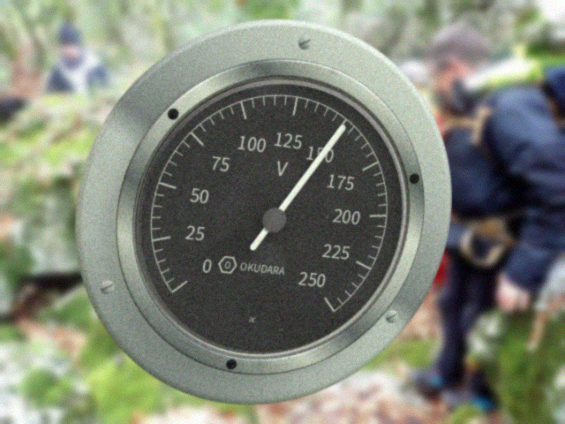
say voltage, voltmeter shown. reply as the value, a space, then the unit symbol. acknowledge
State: 150 V
